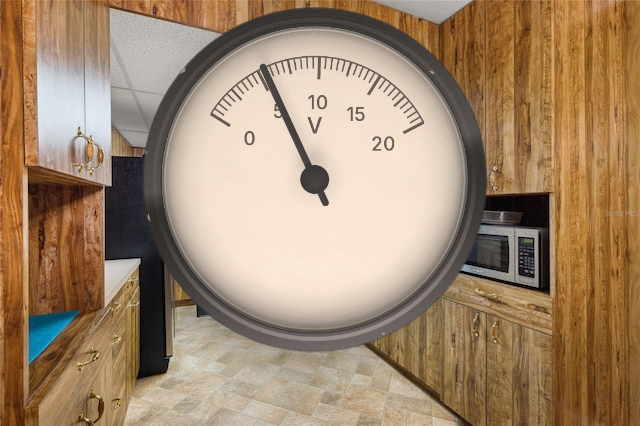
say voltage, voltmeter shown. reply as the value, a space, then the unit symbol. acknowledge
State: 5.5 V
